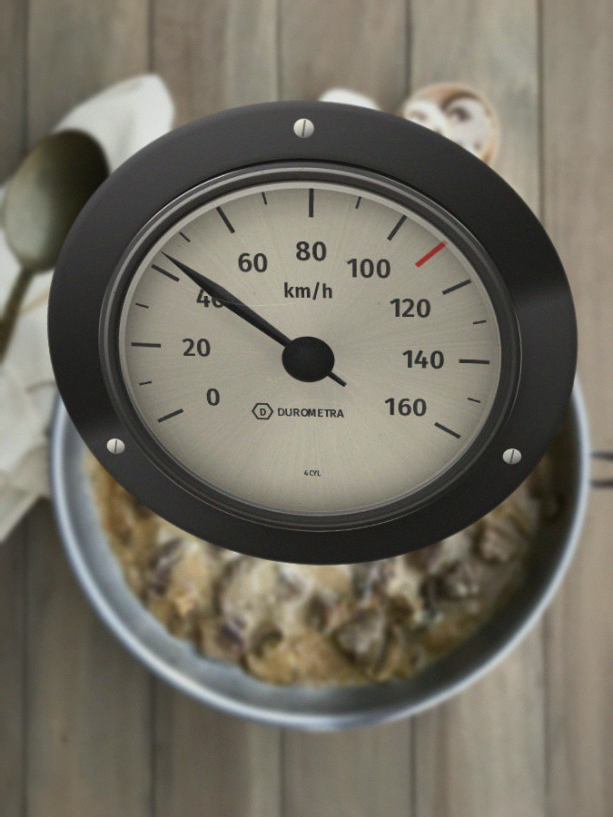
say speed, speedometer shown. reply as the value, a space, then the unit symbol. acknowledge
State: 45 km/h
